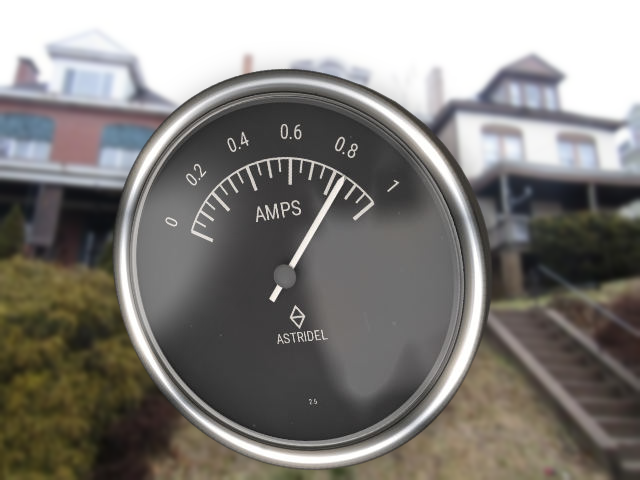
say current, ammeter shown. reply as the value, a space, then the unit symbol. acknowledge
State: 0.85 A
